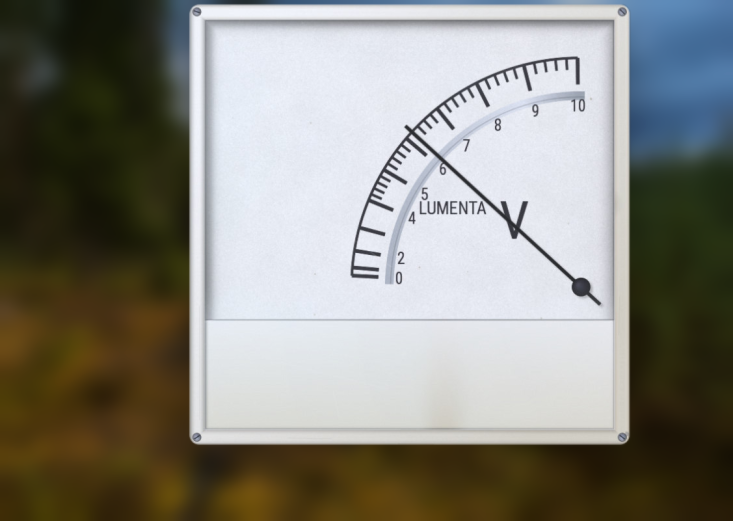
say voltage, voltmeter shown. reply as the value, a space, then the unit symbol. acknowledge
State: 6.2 V
